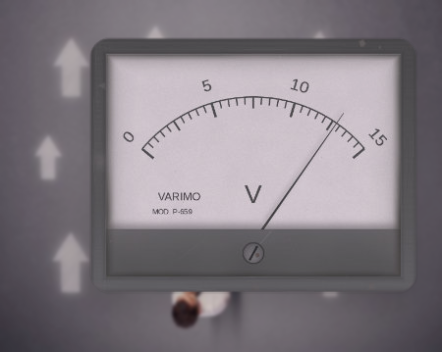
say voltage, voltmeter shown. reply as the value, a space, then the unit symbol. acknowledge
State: 12.75 V
